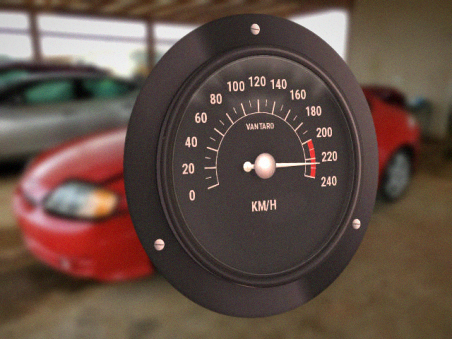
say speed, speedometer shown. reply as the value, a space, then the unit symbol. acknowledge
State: 225 km/h
